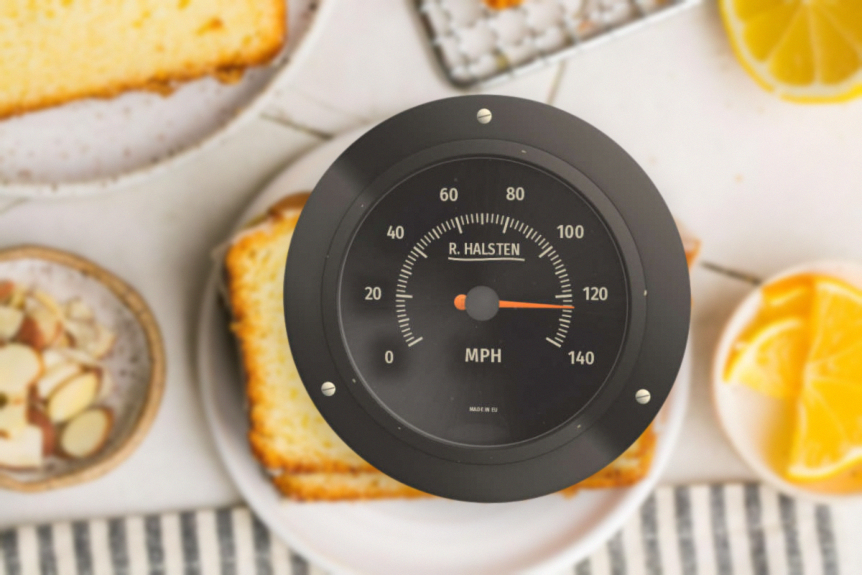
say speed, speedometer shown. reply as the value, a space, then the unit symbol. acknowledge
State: 124 mph
